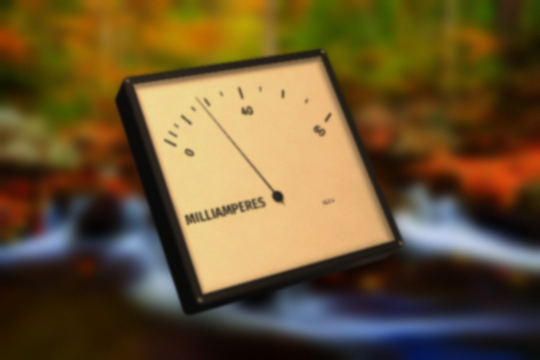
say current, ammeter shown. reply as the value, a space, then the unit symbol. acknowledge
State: 27.5 mA
